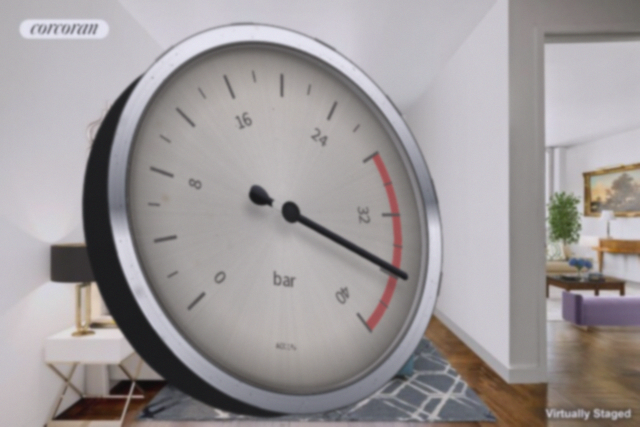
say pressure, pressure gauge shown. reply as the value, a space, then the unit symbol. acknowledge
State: 36 bar
